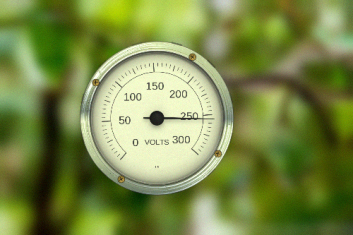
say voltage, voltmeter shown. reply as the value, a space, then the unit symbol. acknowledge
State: 255 V
